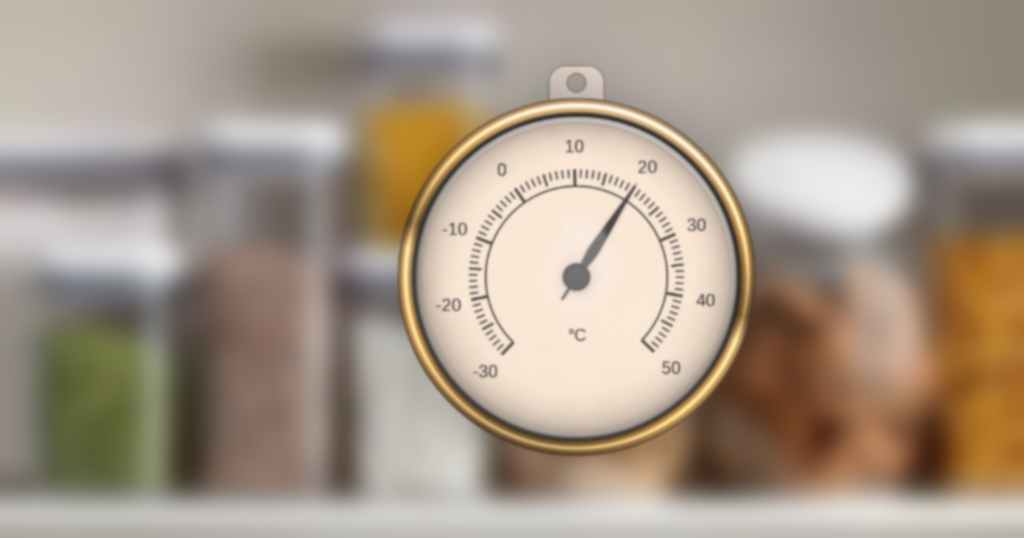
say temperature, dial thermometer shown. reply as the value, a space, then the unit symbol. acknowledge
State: 20 °C
